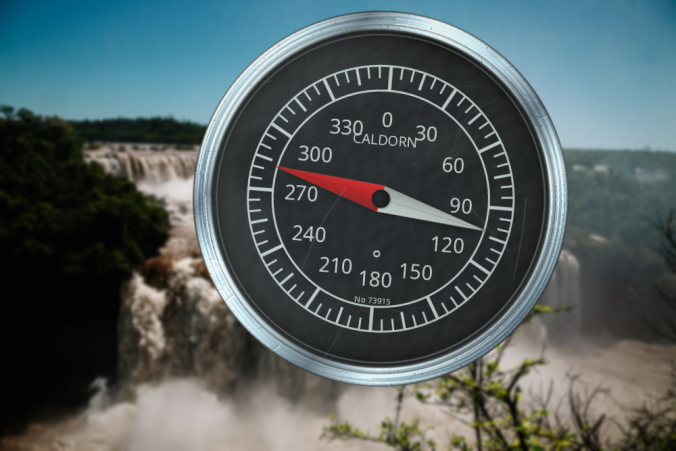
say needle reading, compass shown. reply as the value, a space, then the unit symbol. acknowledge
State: 282.5 °
